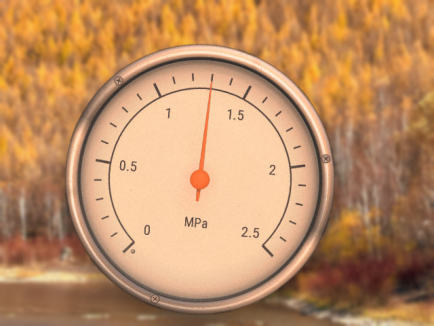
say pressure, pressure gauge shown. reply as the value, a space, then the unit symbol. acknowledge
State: 1.3 MPa
